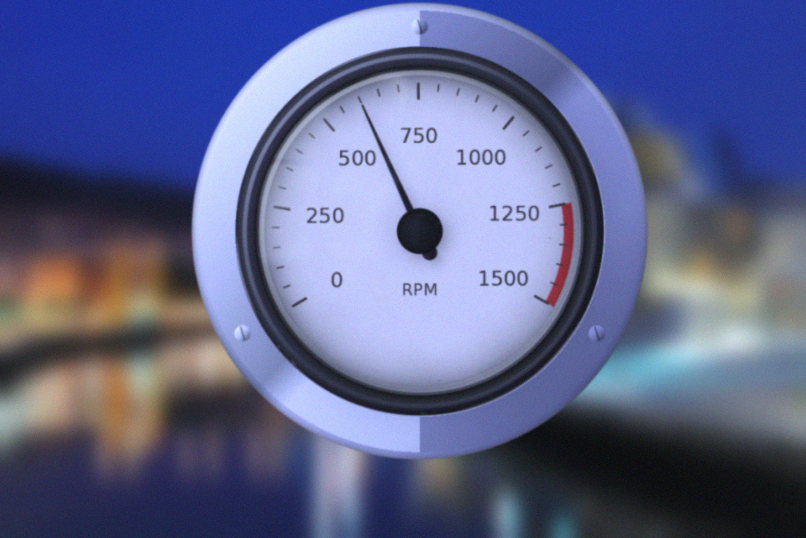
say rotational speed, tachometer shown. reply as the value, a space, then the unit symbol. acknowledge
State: 600 rpm
